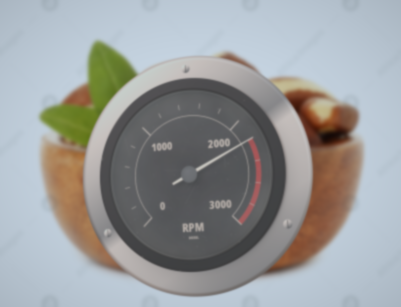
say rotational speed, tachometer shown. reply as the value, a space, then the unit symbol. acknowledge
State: 2200 rpm
